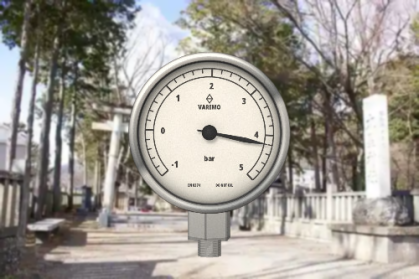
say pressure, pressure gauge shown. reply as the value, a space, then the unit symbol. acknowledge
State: 4.2 bar
